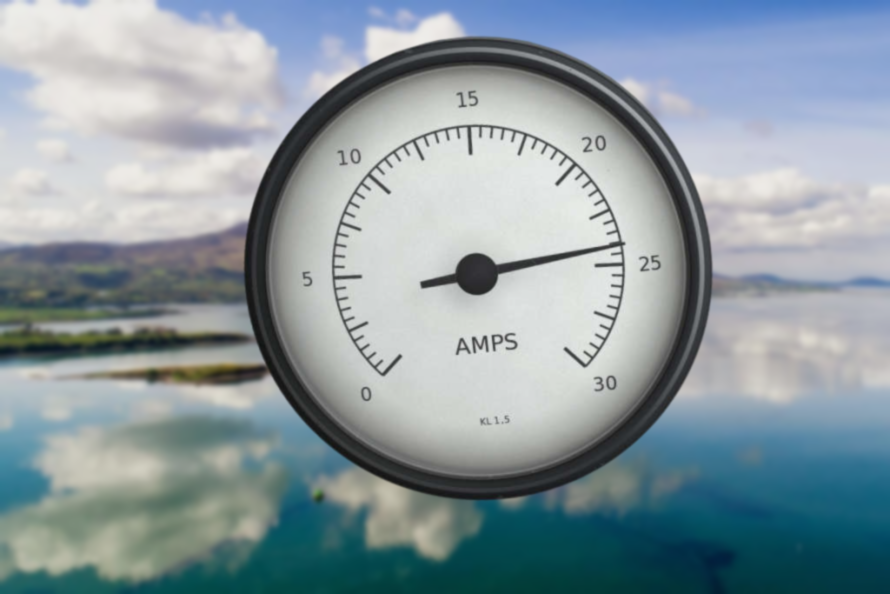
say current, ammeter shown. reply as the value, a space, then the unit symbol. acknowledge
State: 24 A
